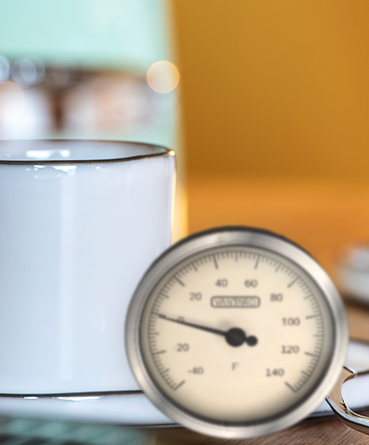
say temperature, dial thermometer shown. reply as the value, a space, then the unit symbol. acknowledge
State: 0 °F
